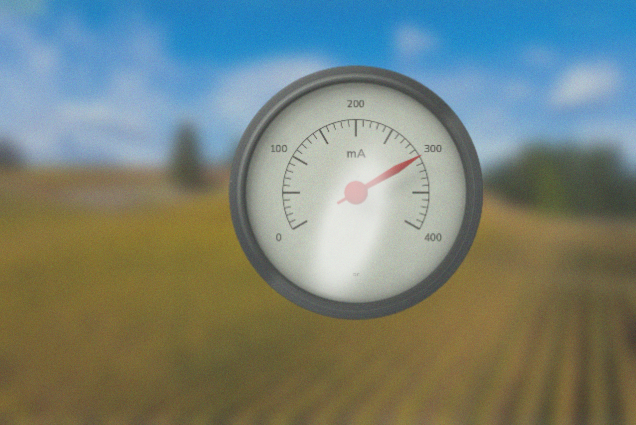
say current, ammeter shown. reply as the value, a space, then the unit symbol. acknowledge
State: 300 mA
